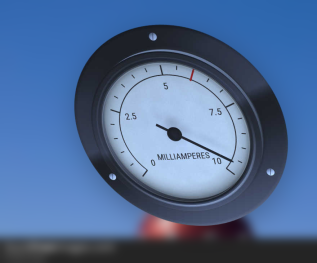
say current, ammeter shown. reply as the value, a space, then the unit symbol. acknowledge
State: 9.5 mA
